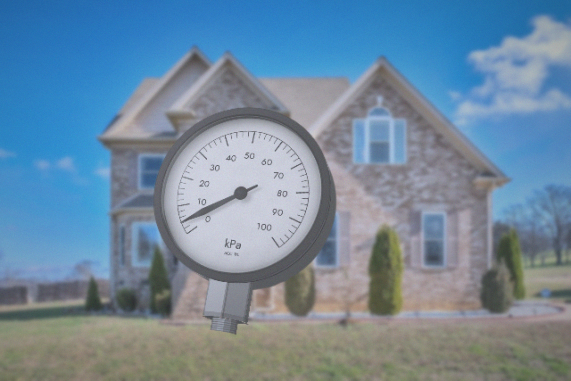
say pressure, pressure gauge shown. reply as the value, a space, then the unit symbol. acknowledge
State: 4 kPa
